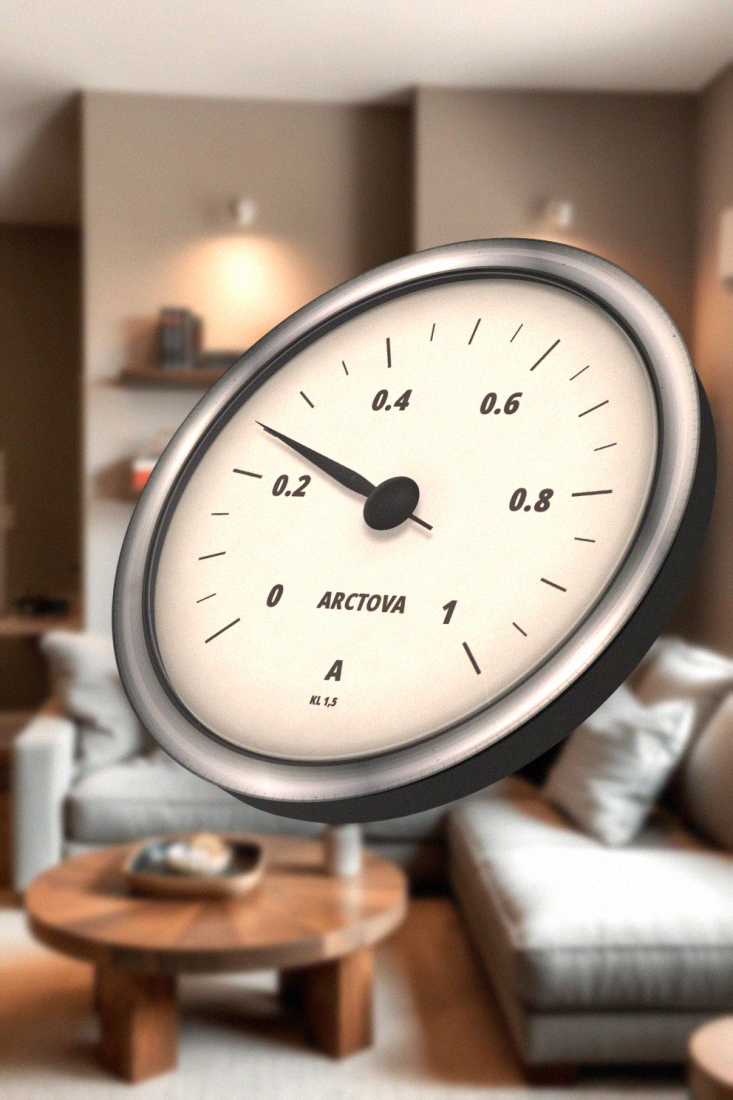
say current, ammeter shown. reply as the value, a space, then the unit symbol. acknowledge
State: 0.25 A
